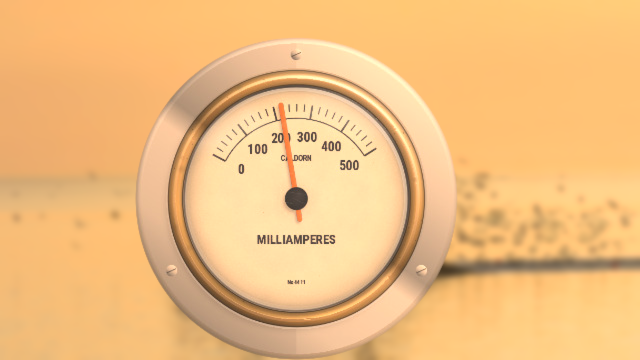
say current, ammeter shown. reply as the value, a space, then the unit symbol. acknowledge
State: 220 mA
